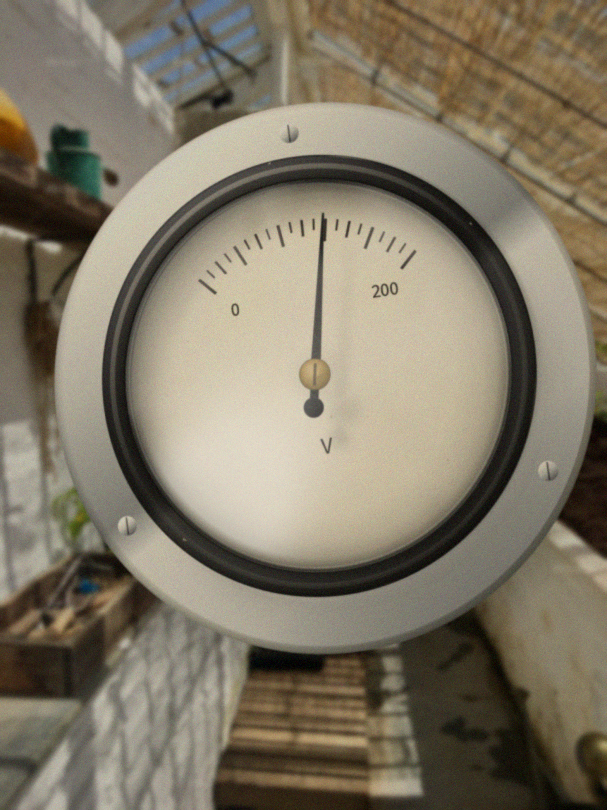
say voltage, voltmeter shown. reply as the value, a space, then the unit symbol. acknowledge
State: 120 V
